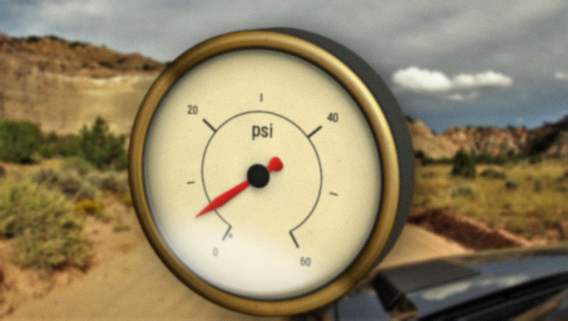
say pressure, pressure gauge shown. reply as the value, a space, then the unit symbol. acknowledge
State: 5 psi
